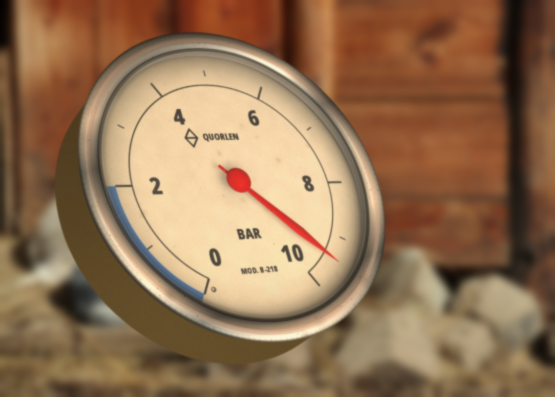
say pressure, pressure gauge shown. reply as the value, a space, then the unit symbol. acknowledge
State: 9.5 bar
